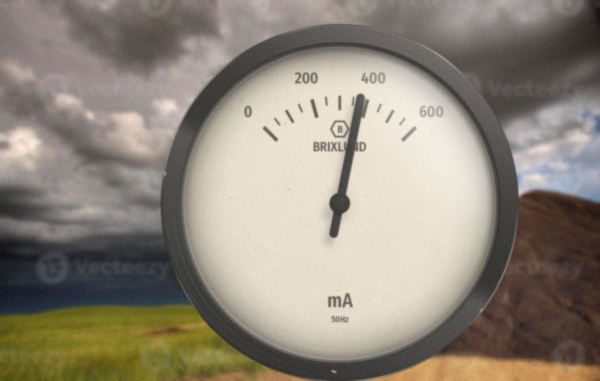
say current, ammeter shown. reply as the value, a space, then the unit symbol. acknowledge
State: 375 mA
